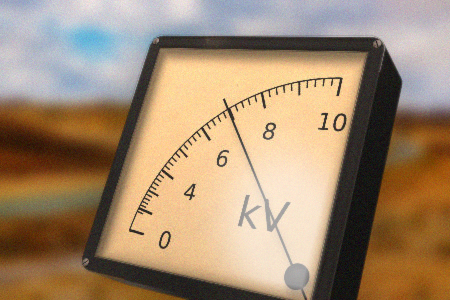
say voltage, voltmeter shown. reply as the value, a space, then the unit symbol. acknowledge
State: 7 kV
